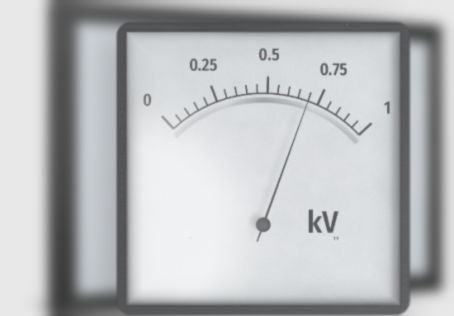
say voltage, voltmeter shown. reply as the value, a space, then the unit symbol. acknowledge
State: 0.7 kV
